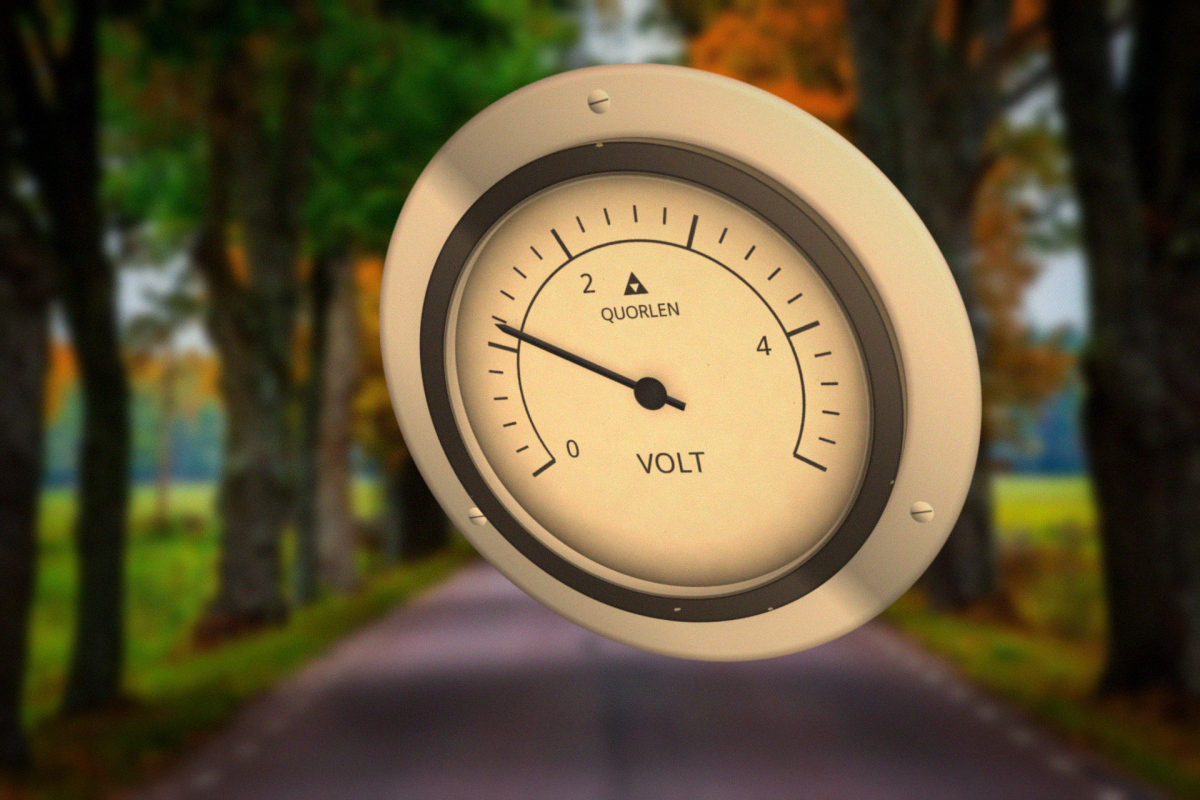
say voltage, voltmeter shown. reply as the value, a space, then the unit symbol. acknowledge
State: 1.2 V
